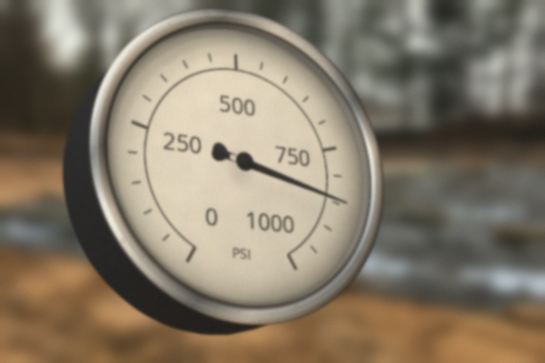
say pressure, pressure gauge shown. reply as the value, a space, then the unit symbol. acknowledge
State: 850 psi
